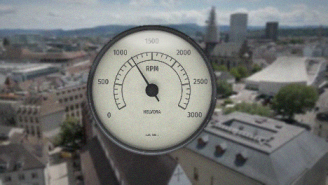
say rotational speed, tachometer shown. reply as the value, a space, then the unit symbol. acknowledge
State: 1100 rpm
